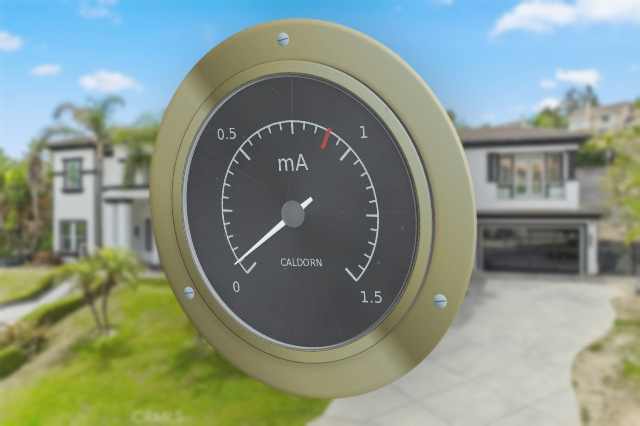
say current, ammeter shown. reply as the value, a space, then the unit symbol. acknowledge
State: 0.05 mA
